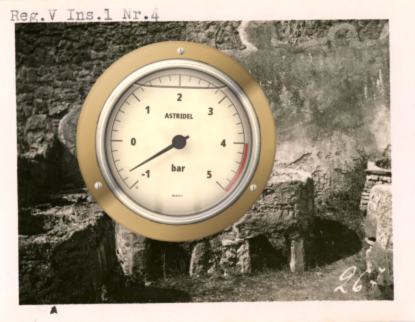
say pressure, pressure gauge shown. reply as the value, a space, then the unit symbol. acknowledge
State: -0.7 bar
